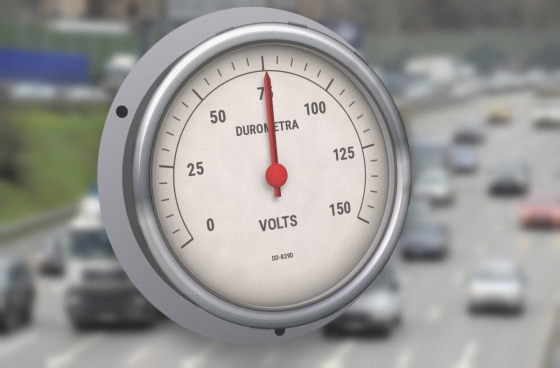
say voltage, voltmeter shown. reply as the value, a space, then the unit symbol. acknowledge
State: 75 V
